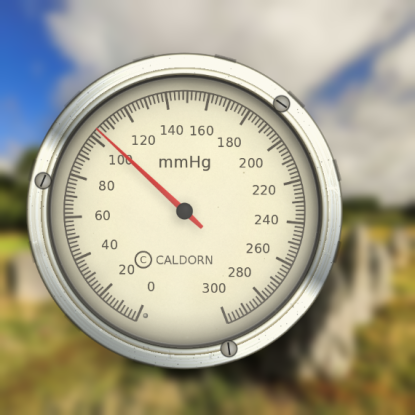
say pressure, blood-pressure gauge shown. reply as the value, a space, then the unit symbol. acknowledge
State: 104 mmHg
